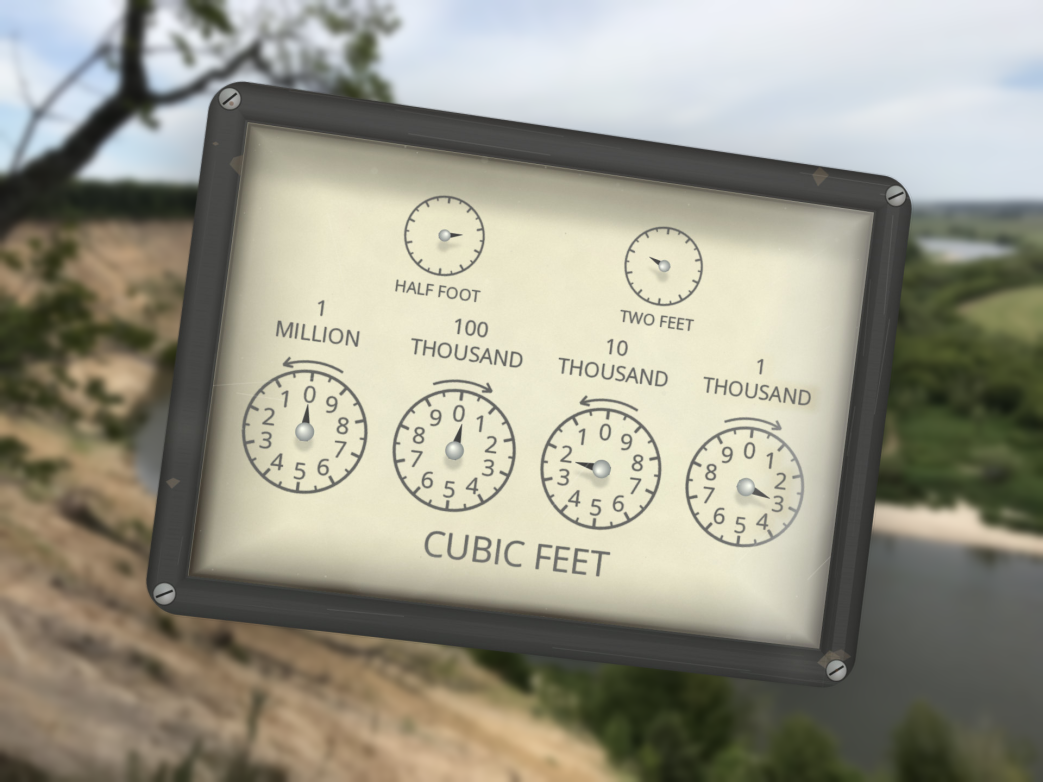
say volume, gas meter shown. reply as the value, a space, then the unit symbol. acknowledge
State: 2300 ft³
